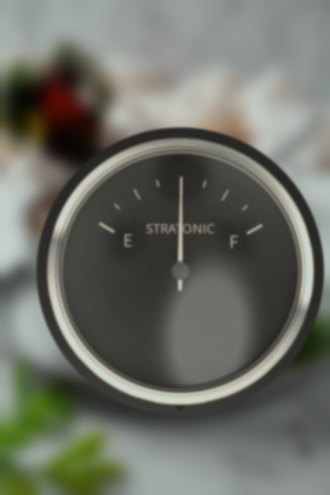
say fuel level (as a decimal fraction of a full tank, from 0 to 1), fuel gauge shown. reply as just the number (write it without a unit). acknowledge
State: 0.5
